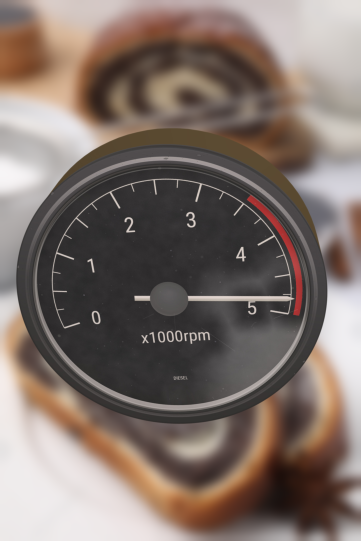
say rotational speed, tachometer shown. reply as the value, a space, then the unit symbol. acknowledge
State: 4750 rpm
